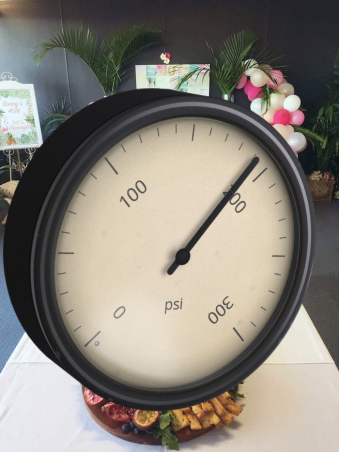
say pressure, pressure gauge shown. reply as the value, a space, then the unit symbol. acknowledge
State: 190 psi
